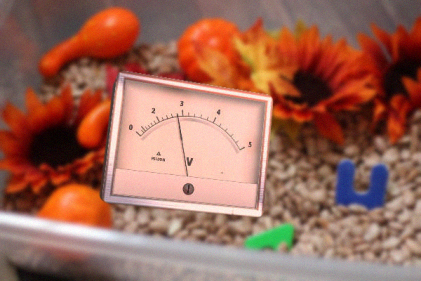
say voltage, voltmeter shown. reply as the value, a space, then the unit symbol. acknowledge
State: 2.8 V
